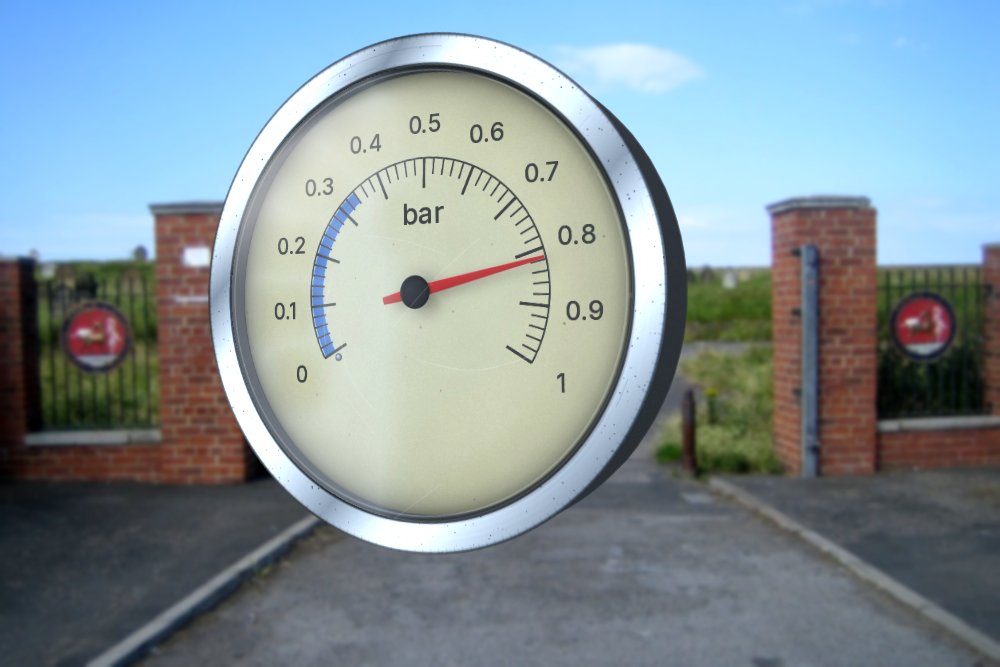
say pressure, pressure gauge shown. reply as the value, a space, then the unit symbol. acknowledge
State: 0.82 bar
